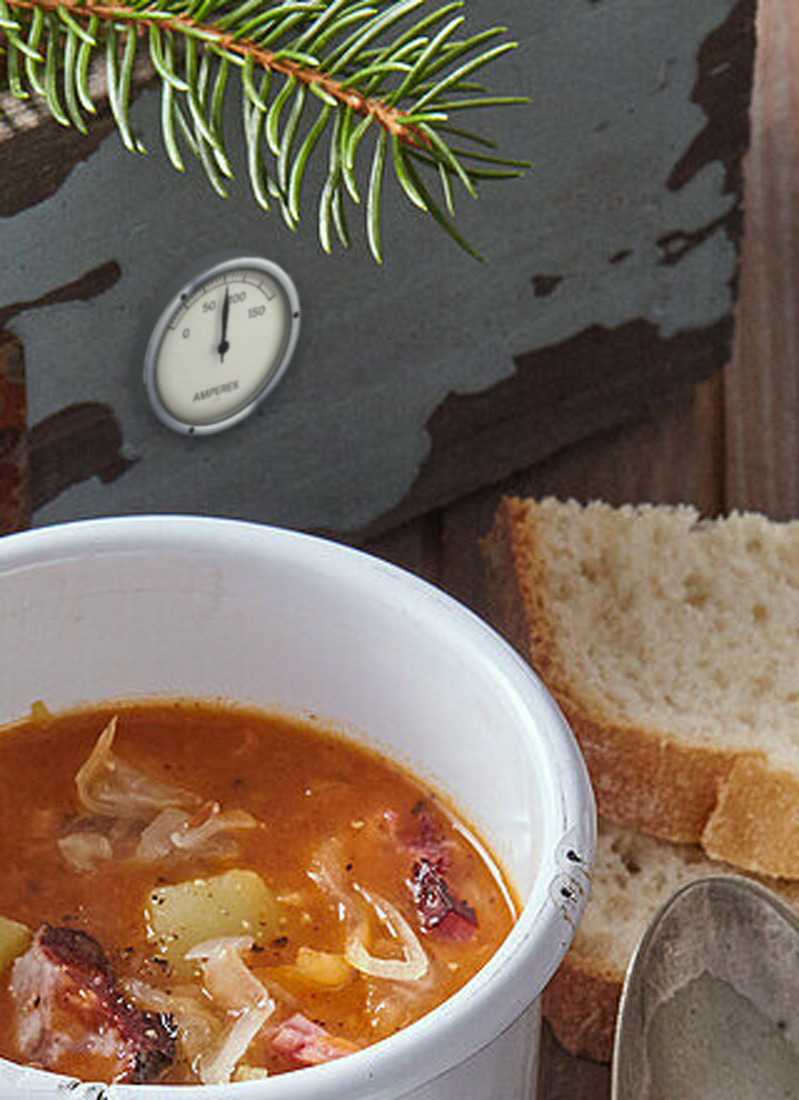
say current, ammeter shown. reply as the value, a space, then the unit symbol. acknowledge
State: 75 A
